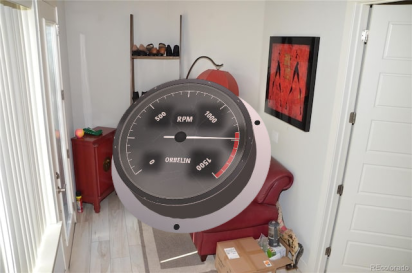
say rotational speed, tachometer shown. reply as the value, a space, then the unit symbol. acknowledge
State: 1250 rpm
